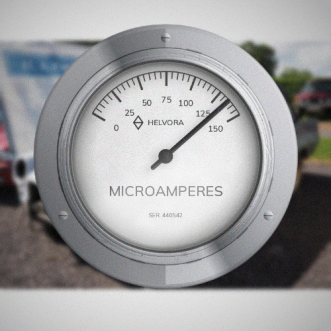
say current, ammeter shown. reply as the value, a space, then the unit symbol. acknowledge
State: 135 µA
